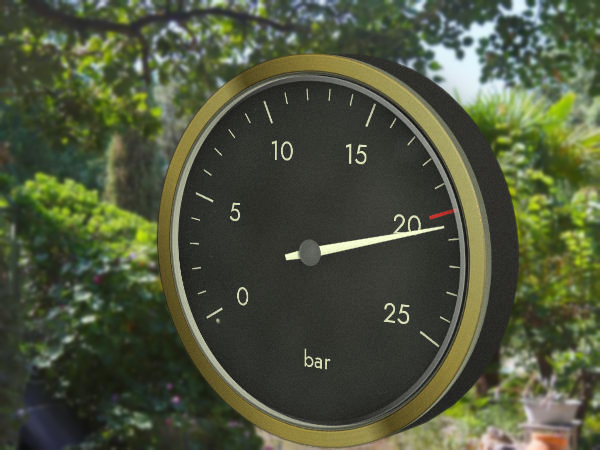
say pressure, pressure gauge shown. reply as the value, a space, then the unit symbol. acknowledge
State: 20.5 bar
